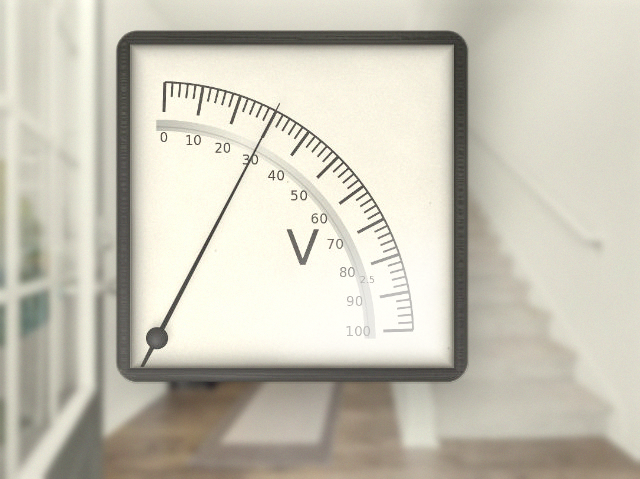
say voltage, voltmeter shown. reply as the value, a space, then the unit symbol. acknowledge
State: 30 V
